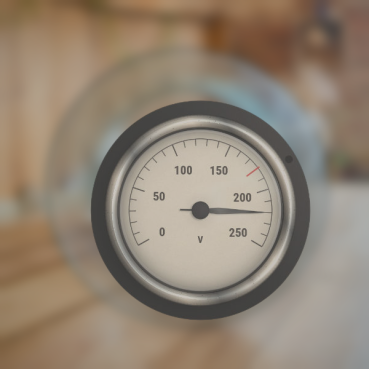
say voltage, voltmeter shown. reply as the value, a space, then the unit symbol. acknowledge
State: 220 V
